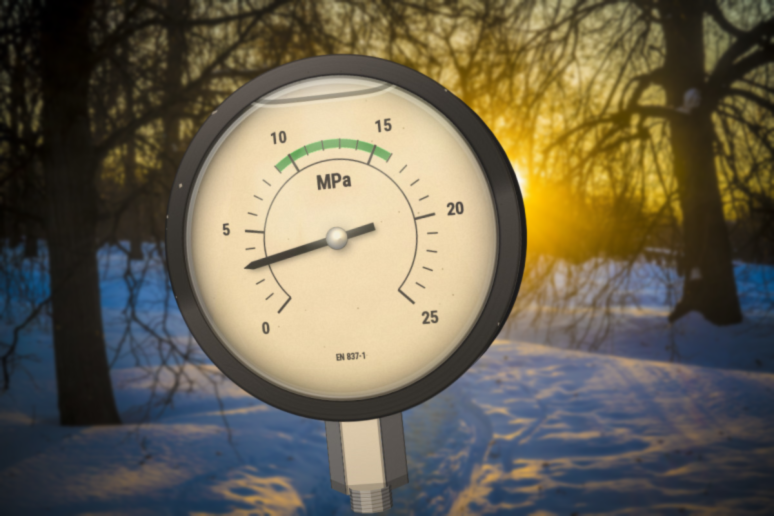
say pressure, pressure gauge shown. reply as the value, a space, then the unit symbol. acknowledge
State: 3 MPa
